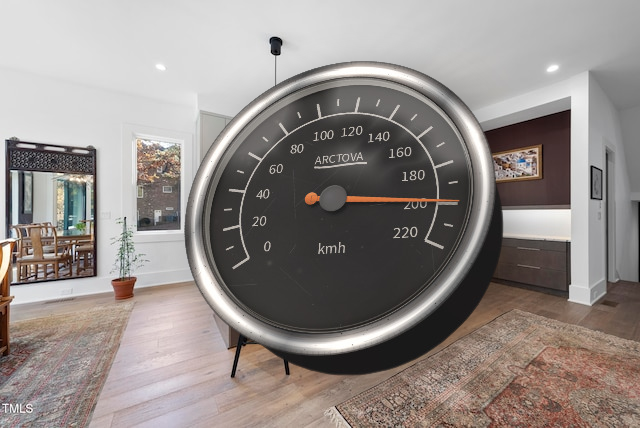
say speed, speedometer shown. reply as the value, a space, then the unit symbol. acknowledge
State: 200 km/h
